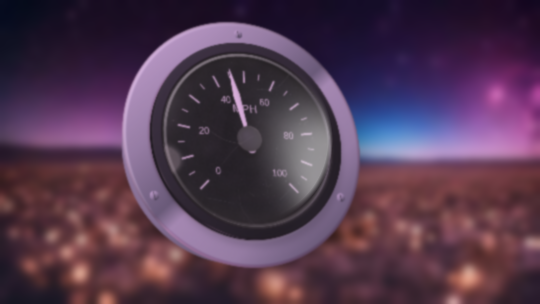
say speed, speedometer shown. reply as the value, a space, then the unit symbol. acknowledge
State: 45 mph
